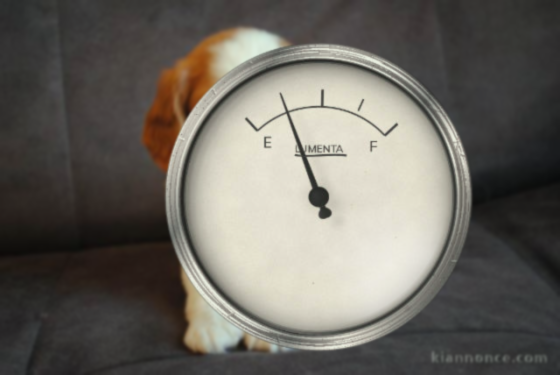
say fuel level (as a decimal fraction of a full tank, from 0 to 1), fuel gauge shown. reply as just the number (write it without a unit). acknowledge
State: 0.25
